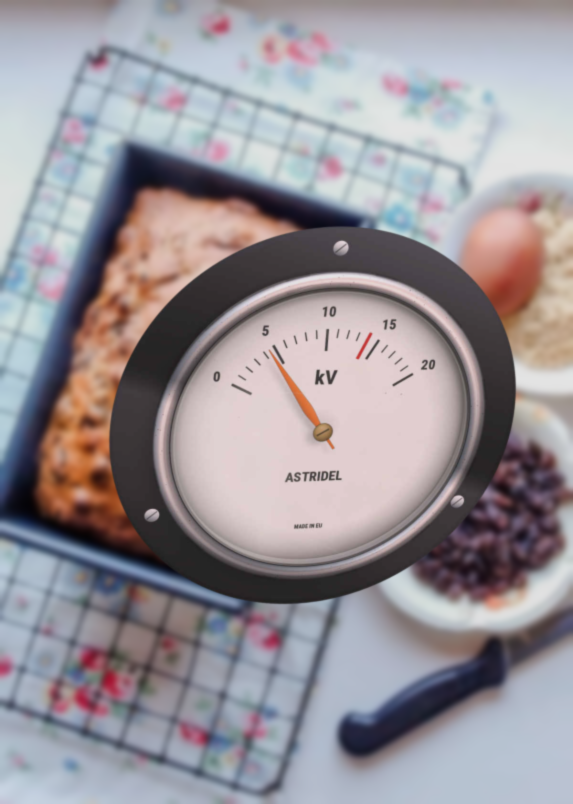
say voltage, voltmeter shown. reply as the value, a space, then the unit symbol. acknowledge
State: 4.5 kV
